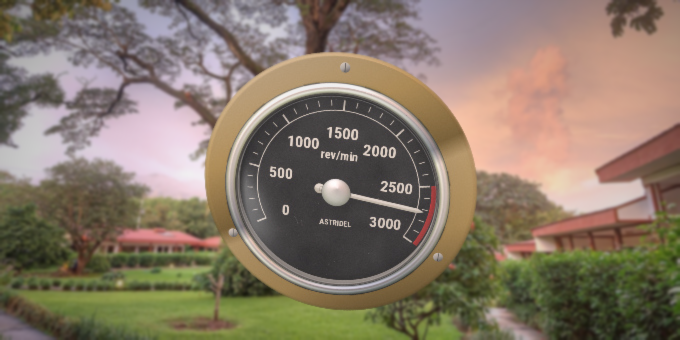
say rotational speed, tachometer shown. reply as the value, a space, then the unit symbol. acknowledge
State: 2700 rpm
